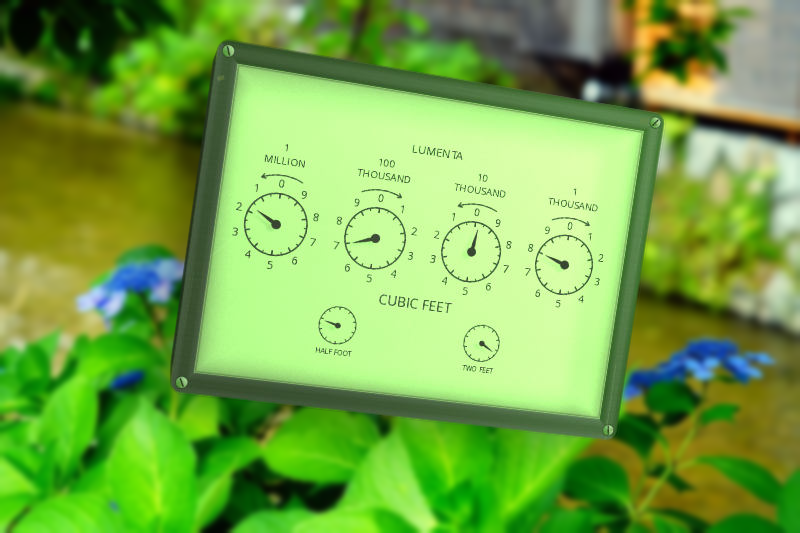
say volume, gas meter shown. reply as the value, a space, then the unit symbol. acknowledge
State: 169800 ft³
